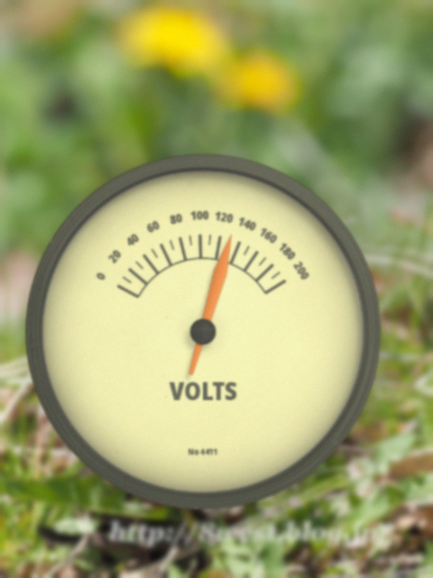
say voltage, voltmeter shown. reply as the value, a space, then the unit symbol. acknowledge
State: 130 V
